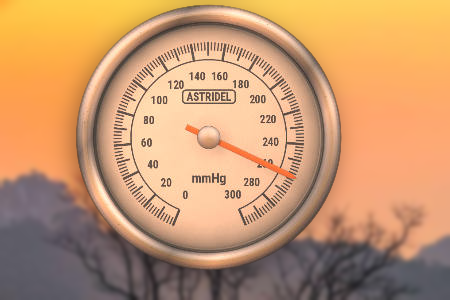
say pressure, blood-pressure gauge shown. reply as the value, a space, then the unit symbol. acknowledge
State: 260 mmHg
